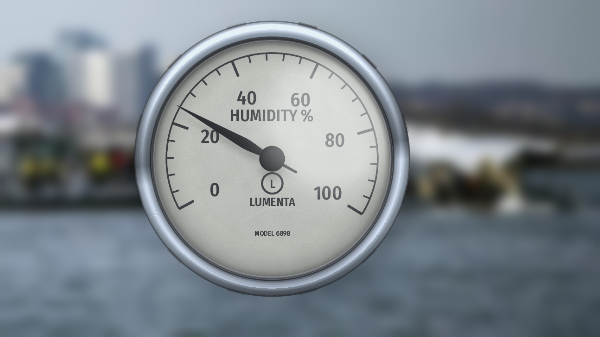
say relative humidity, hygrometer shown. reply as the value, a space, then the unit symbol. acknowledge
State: 24 %
